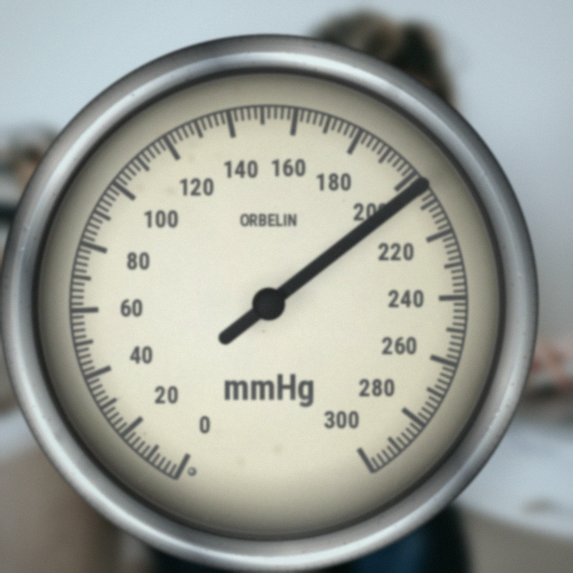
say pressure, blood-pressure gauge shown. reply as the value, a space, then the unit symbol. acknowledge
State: 204 mmHg
